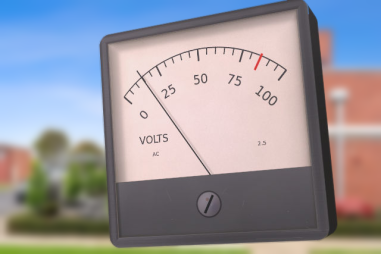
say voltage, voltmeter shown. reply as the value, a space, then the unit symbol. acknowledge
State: 15 V
